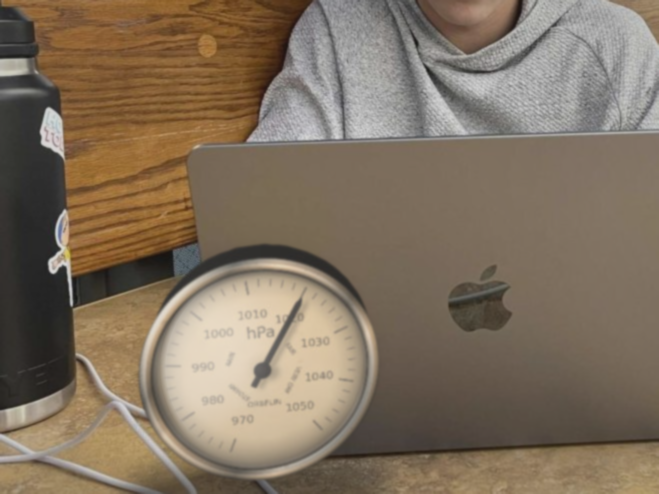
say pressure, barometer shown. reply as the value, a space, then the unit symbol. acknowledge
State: 1020 hPa
